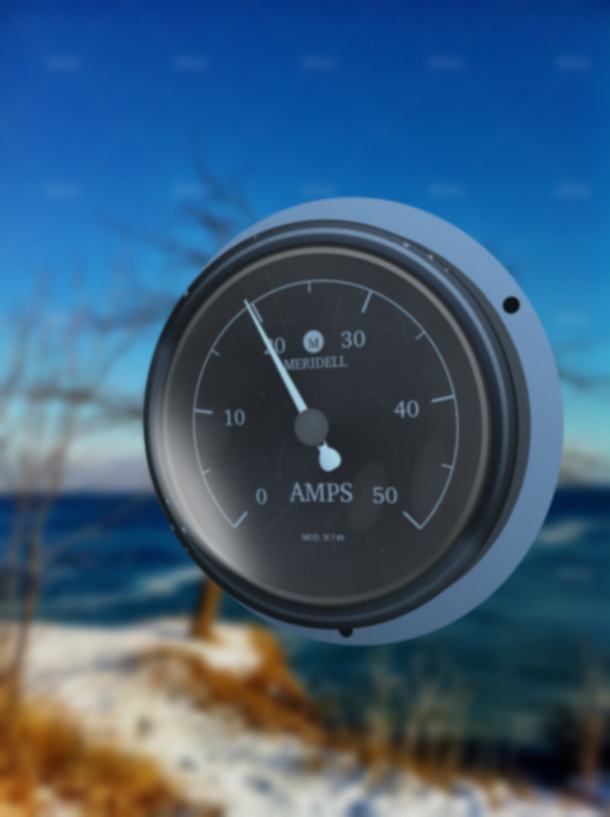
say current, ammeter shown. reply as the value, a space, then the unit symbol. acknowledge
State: 20 A
